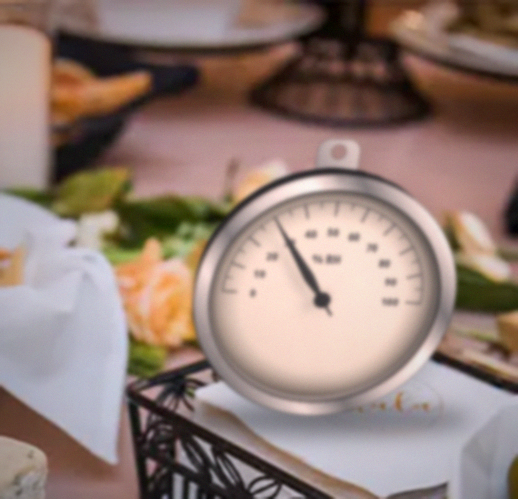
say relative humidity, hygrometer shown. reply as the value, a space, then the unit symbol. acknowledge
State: 30 %
